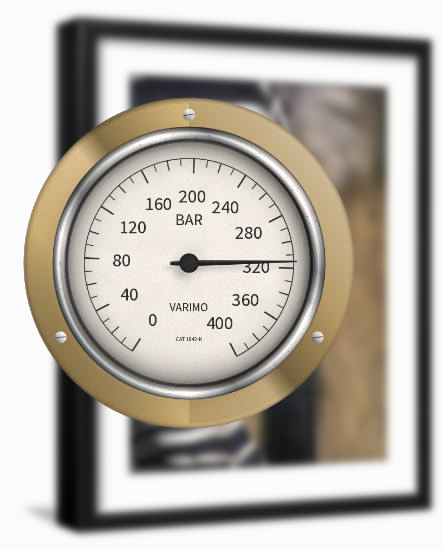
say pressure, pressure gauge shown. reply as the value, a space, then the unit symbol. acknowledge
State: 315 bar
